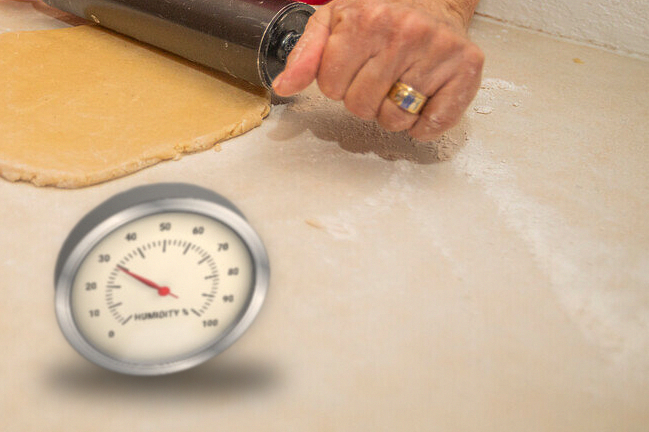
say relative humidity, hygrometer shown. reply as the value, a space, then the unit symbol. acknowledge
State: 30 %
